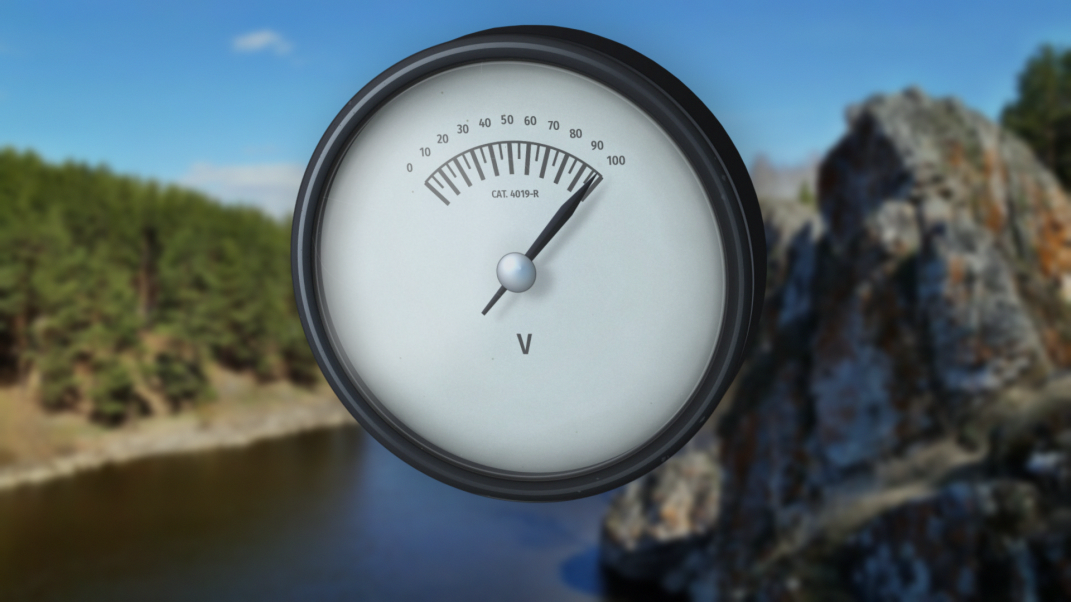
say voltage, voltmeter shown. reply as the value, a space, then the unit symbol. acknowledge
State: 97.5 V
